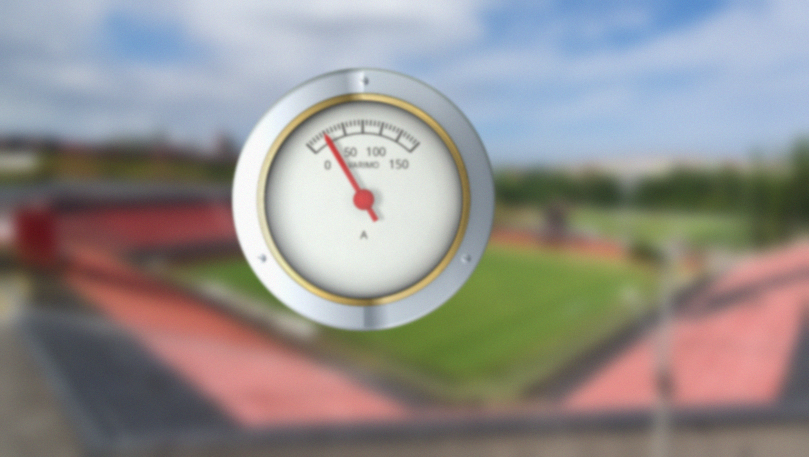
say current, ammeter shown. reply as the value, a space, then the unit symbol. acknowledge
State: 25 A
